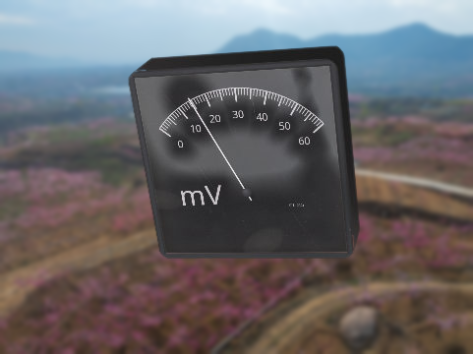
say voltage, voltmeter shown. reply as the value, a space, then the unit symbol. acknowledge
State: 15 mV
